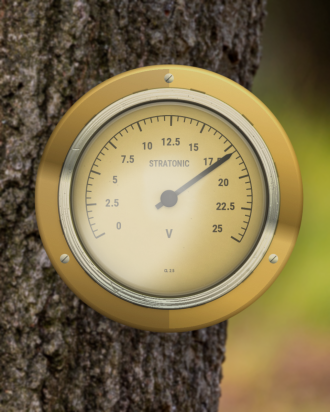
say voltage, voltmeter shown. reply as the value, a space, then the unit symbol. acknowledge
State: 18 V
